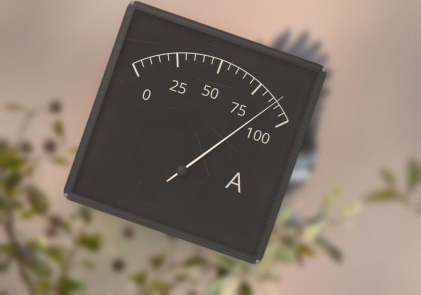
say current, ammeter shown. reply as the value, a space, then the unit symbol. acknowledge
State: 87.5 A
